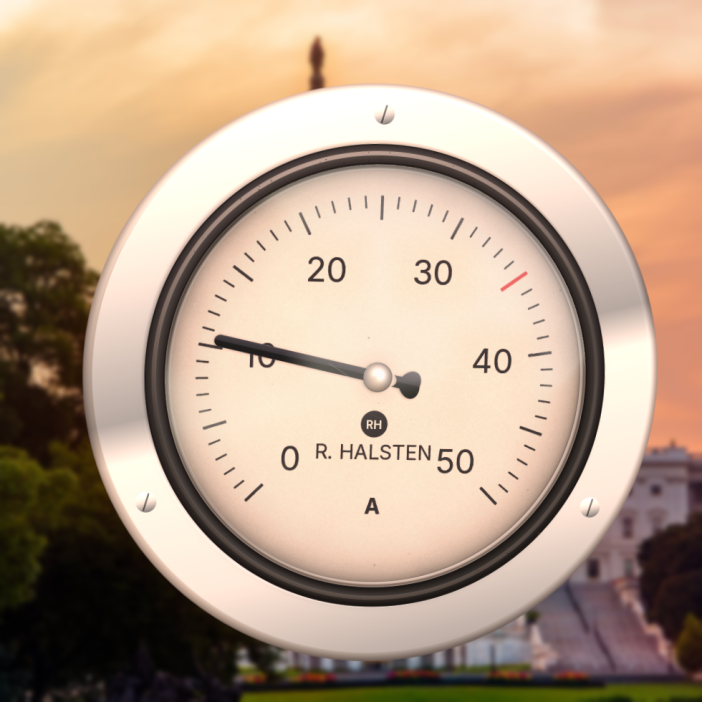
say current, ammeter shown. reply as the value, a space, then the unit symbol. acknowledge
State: 10.5 A
